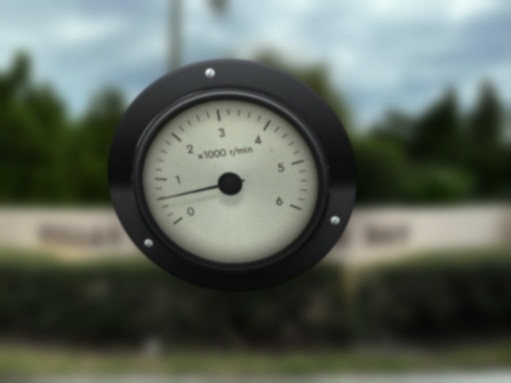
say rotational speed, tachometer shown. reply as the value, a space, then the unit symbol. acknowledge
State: 600 rpm
